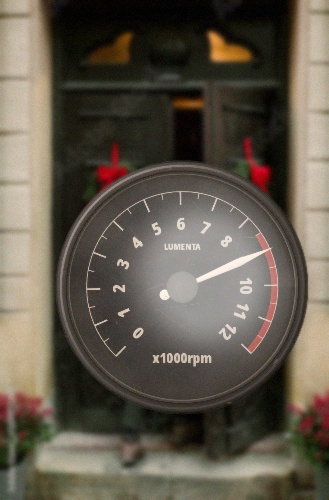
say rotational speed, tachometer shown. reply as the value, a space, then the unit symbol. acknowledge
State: 9000 rpm
